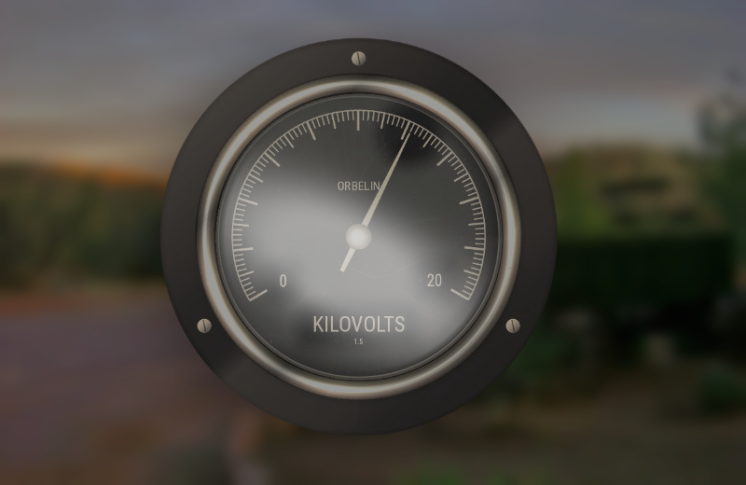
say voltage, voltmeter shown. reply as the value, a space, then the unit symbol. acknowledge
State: 12.2 kV
